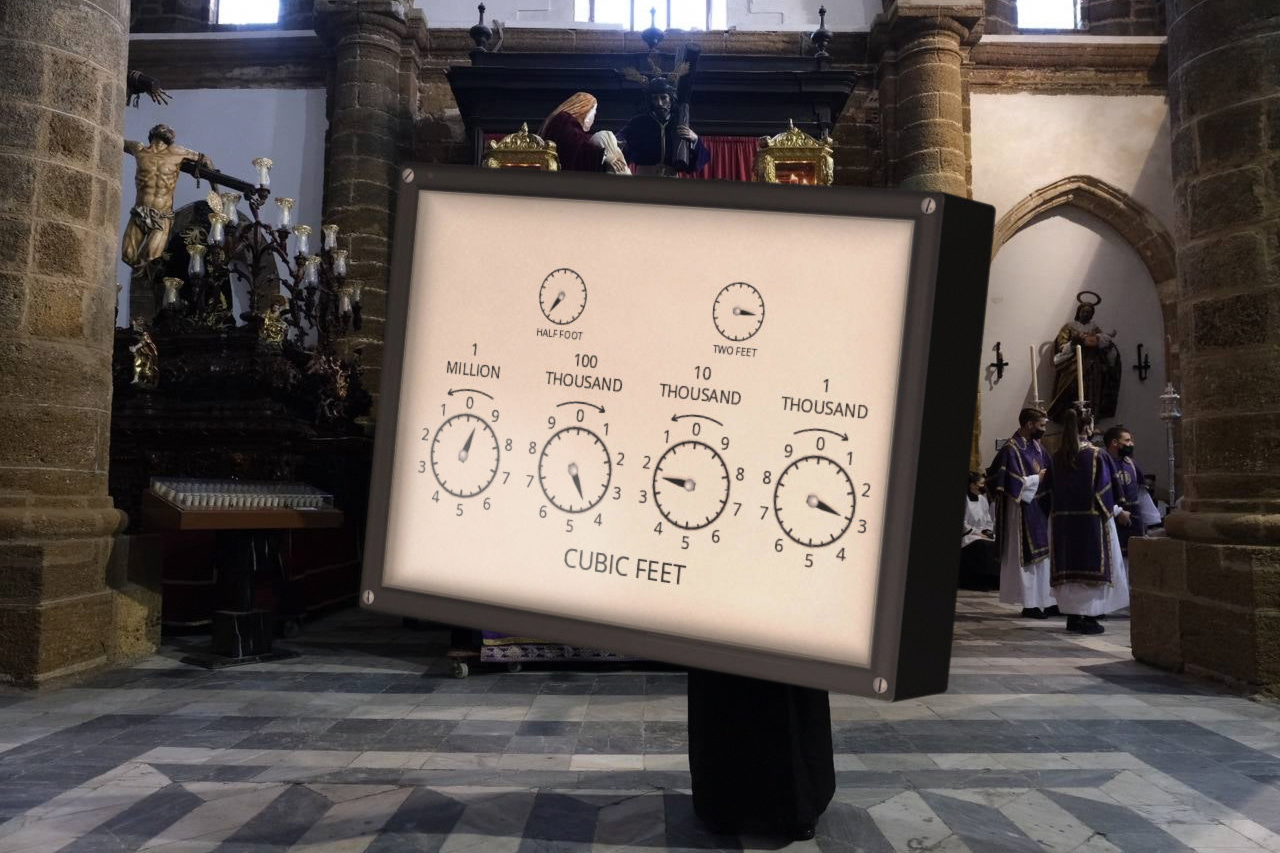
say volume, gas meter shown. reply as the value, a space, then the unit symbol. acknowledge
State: 942300 ft³
